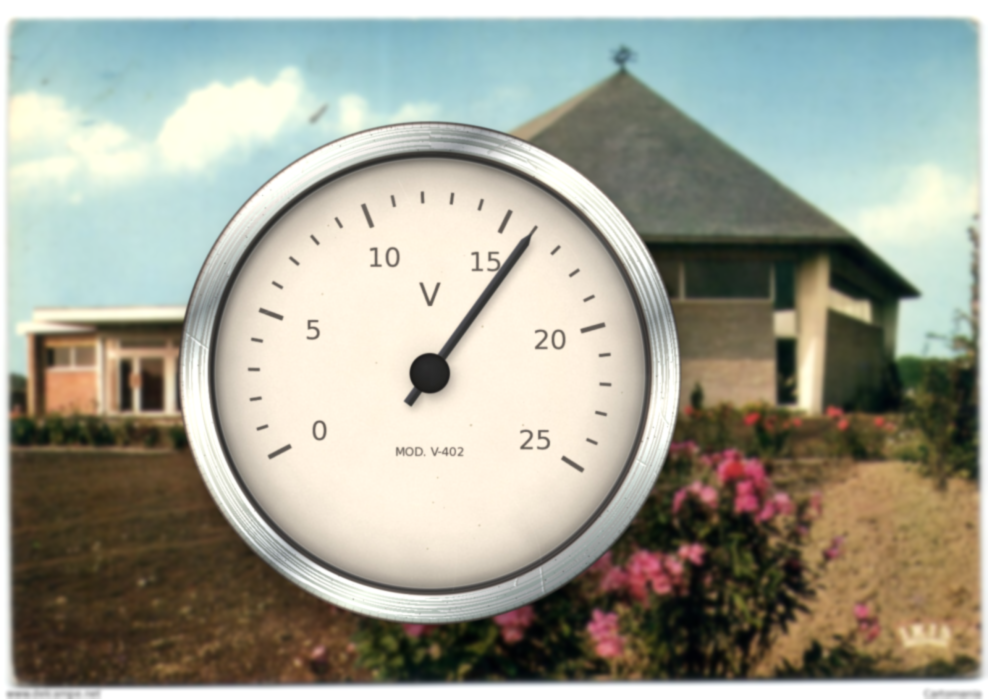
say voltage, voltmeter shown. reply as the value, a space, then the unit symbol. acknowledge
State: 16 V
